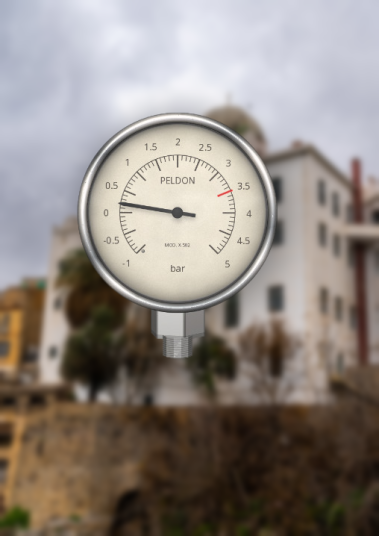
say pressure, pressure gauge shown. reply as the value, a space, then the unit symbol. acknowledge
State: 0.2 bar
